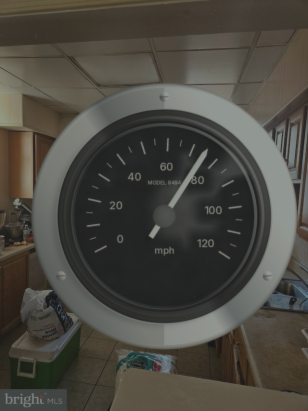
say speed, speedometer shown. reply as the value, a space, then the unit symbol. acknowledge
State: 75 mph
